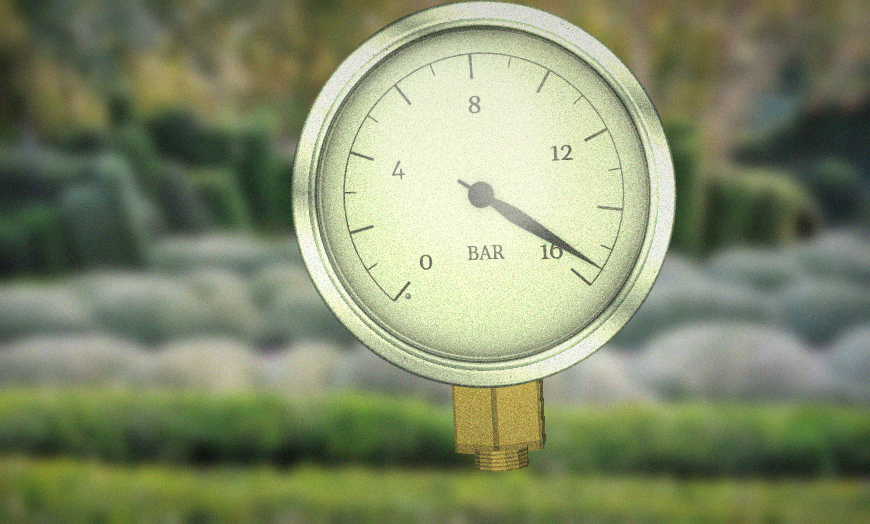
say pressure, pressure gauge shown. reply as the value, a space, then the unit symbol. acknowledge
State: 15.5 bar
